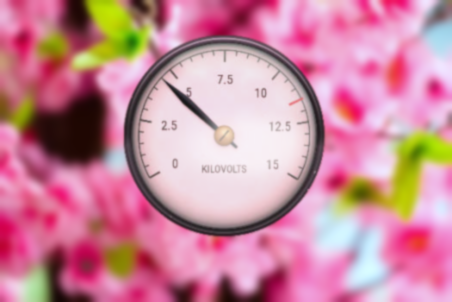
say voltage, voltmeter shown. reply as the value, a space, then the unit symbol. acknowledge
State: 4.5 kV
